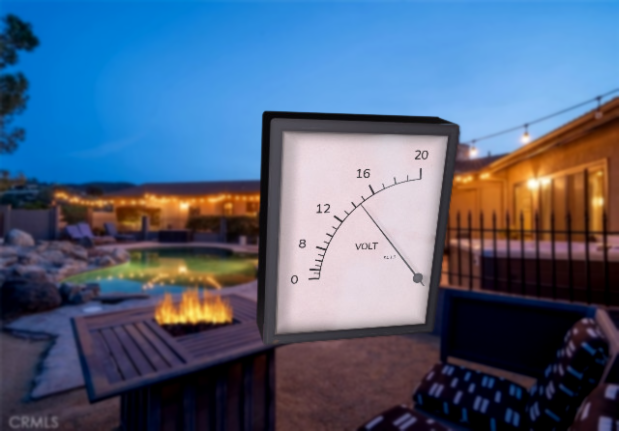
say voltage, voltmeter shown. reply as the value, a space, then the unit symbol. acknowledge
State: 14.5 V
